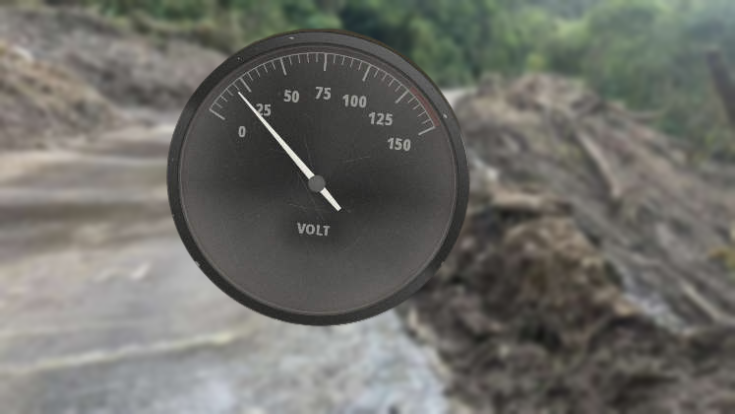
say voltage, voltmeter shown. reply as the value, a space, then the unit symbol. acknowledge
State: 20 V
